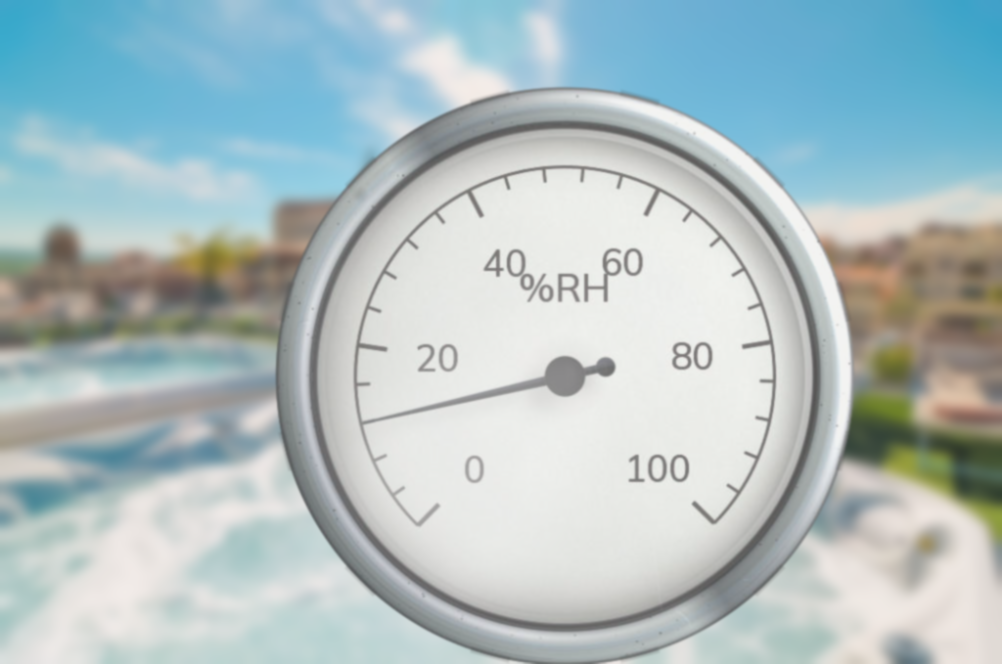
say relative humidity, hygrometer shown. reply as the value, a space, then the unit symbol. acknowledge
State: 12 %
